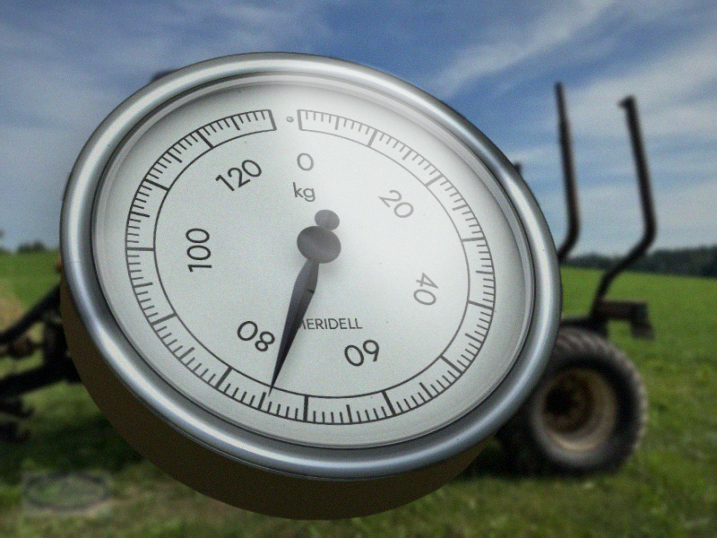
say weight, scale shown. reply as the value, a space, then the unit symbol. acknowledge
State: 74.5 kg
